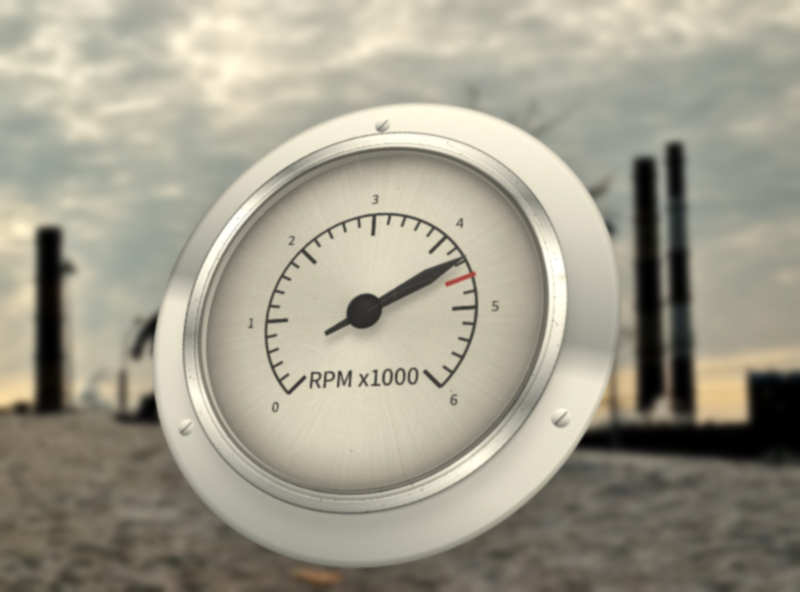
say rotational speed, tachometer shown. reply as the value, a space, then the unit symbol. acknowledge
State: 4400 rpm
